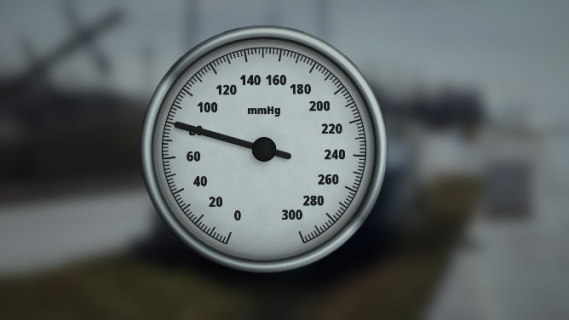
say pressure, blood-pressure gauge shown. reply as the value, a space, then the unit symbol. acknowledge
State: 80 mmHg
